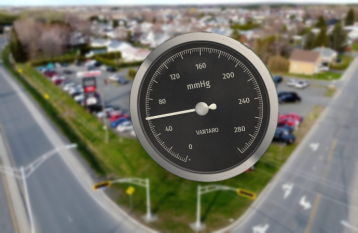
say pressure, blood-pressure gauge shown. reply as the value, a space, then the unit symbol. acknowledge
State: 60 mmHg
